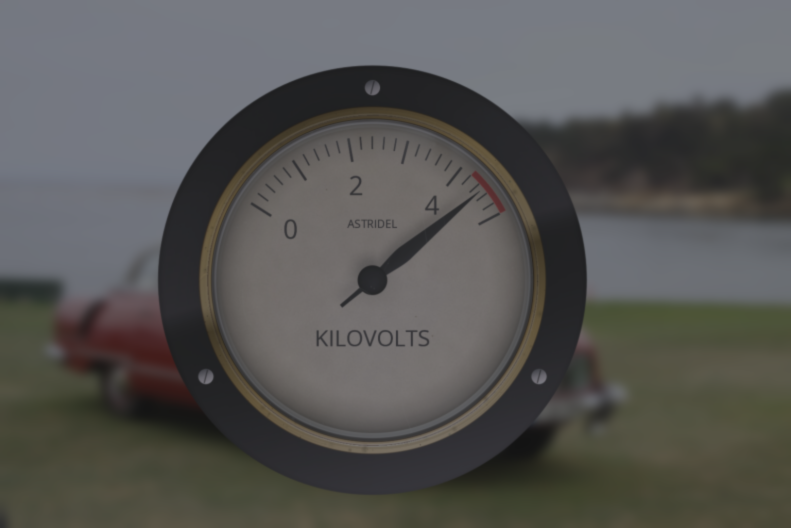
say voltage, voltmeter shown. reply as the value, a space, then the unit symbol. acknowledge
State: 4.5 kV
